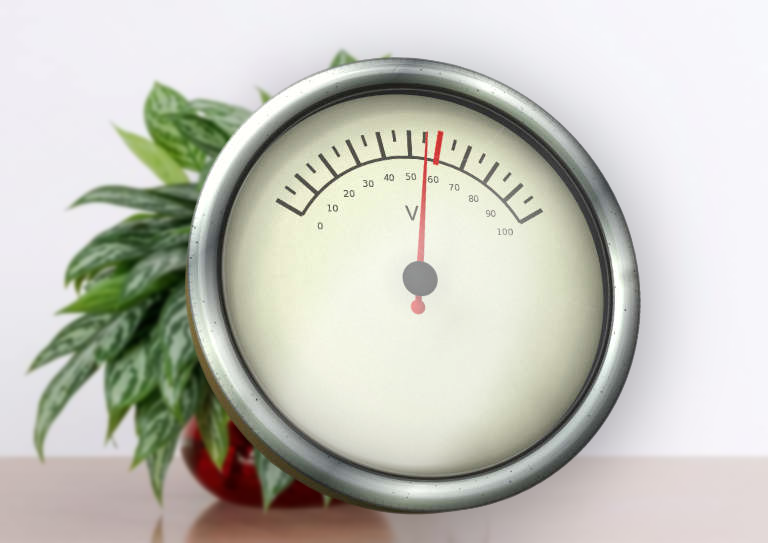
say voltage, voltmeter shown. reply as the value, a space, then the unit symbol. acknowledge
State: 55 V
